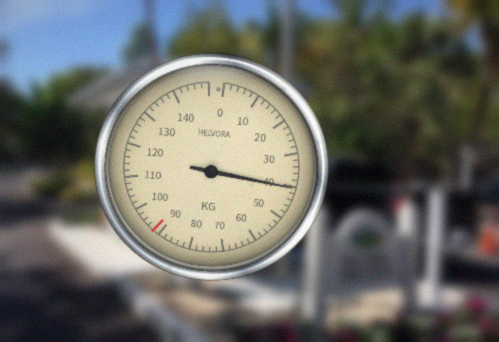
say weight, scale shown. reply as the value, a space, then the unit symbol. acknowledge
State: 40 kg
